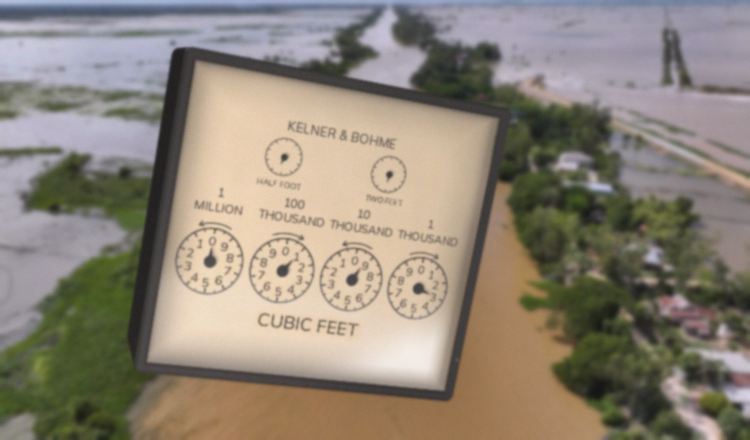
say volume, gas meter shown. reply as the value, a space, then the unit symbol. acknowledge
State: 9300 ft³
